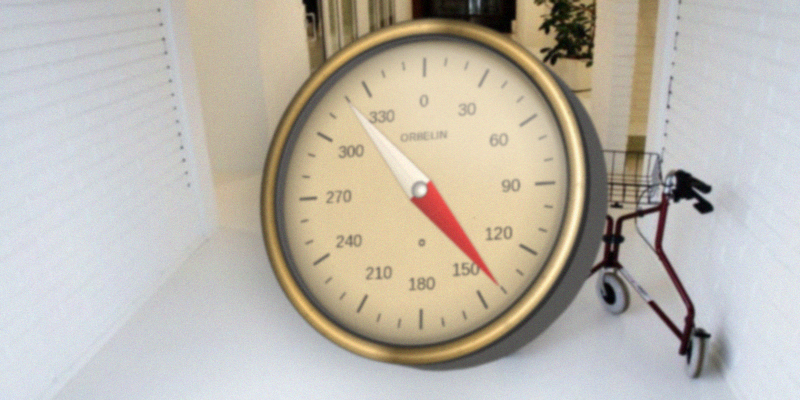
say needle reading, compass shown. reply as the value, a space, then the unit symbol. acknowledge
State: 140 °
